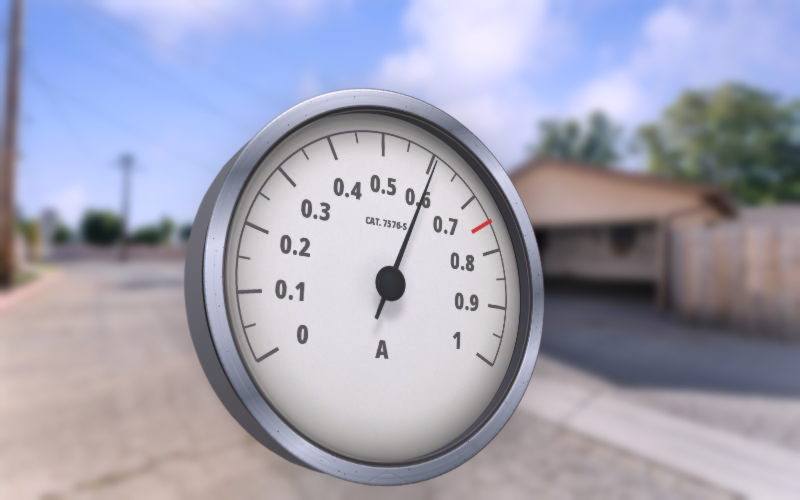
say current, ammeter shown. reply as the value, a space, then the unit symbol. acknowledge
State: 0.6 A
